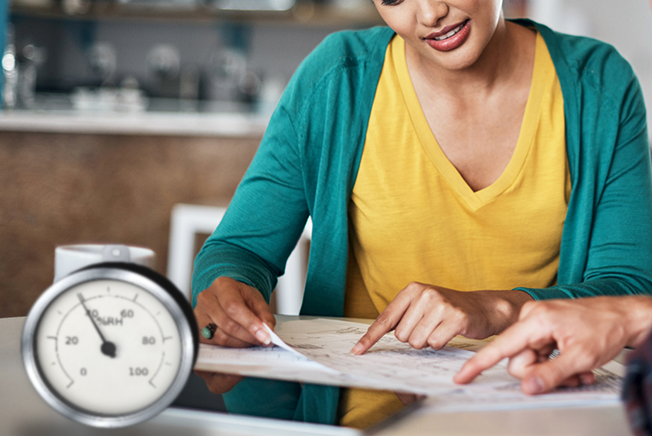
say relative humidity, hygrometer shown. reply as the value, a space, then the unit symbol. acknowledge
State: 40 %
